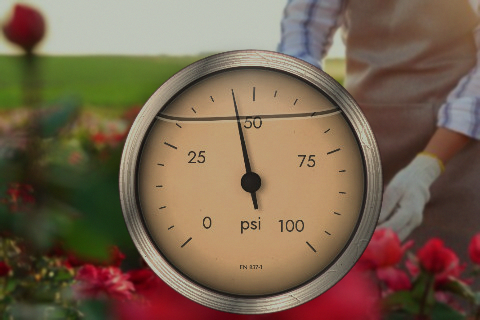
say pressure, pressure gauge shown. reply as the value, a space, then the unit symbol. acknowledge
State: 45 psi
